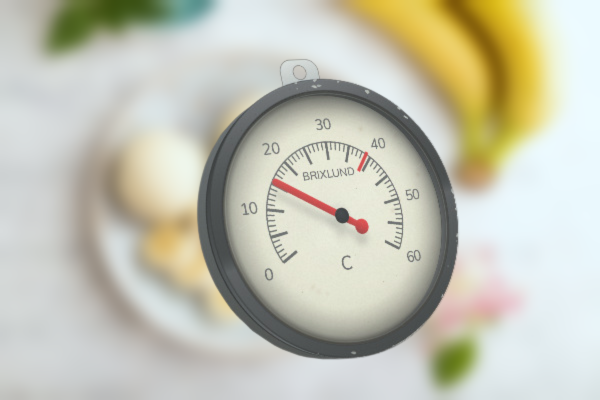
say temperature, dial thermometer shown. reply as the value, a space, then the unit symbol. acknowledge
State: 15 °C
